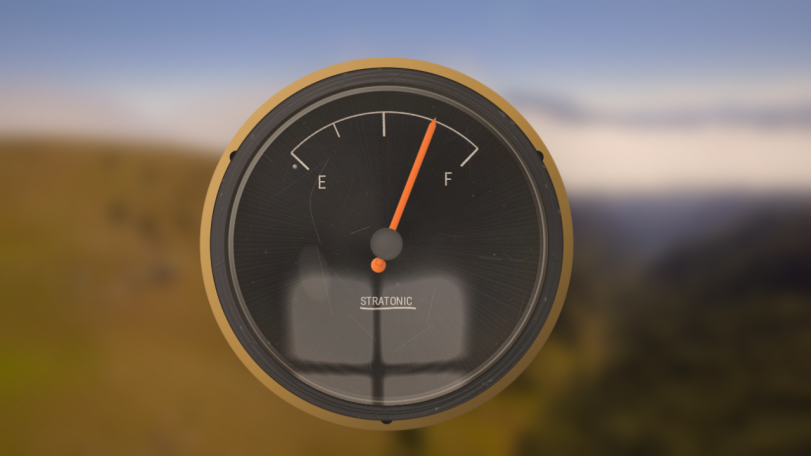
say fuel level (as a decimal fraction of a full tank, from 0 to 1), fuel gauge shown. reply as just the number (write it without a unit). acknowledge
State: 0.75
